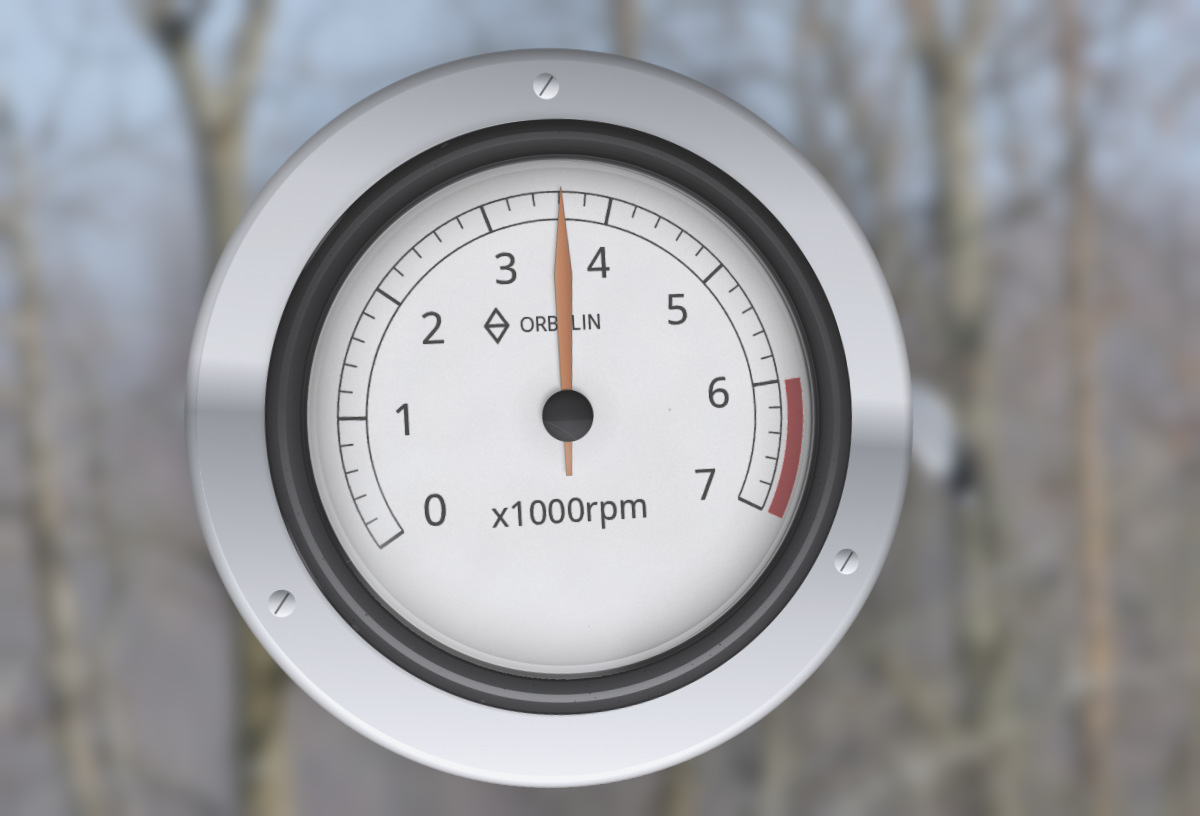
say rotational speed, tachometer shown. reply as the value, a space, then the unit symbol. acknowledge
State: 3600 rpm
